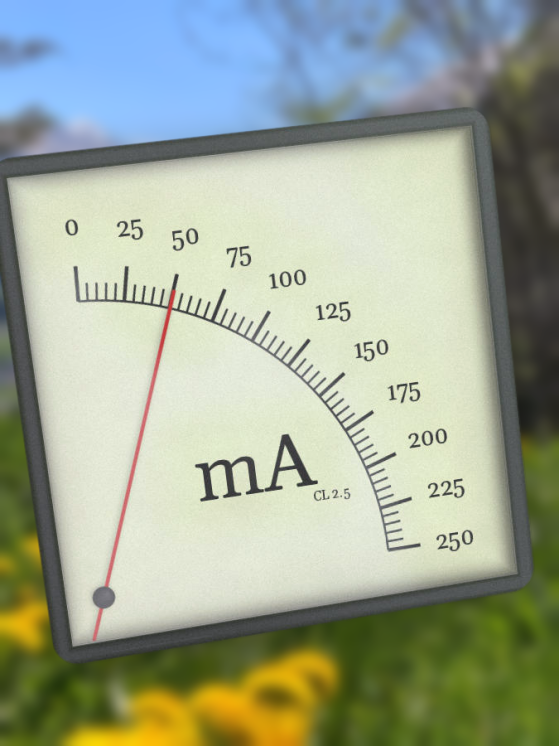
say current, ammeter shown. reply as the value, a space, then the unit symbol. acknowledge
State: 50 mA
